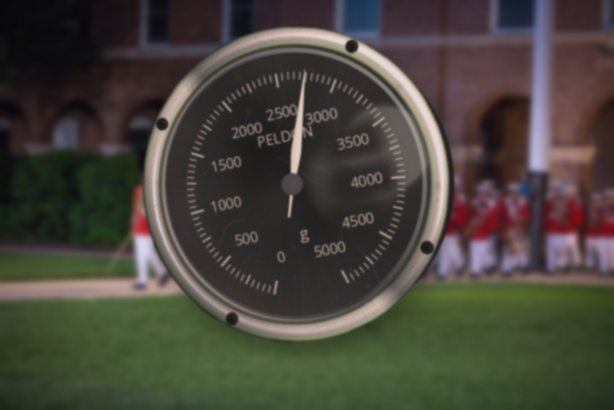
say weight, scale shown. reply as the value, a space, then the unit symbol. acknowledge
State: 2750 g
